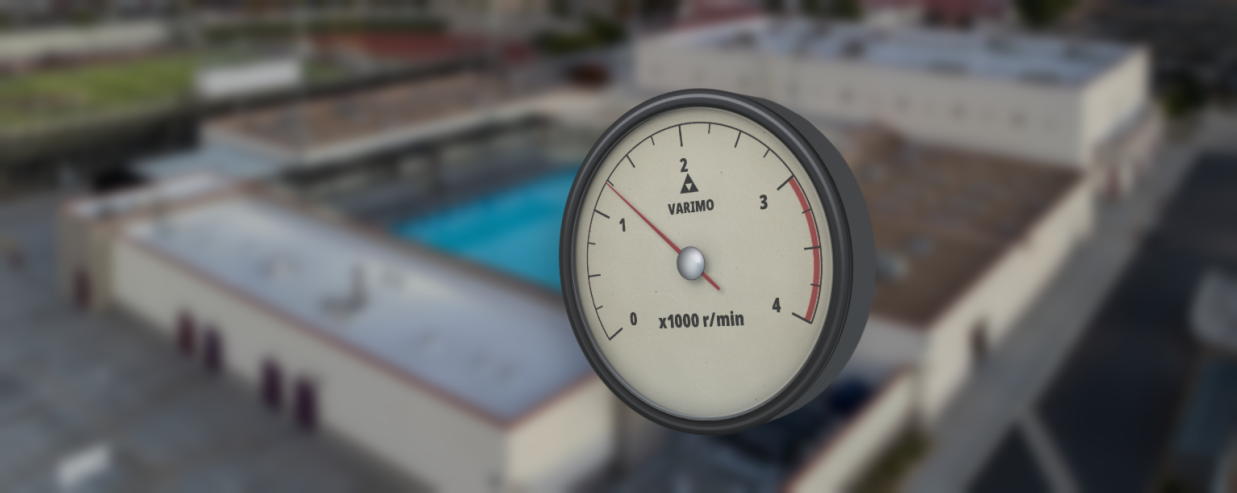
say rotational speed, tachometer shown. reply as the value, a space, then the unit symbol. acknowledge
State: 1250 rpm
